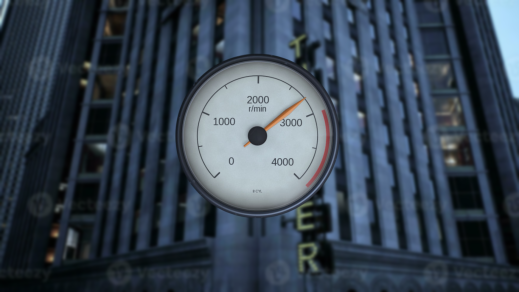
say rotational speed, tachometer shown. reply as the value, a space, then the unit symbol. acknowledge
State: 2750 rpm
